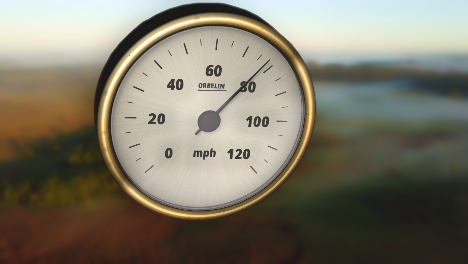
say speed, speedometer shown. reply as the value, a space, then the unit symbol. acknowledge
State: 77.5 mph
